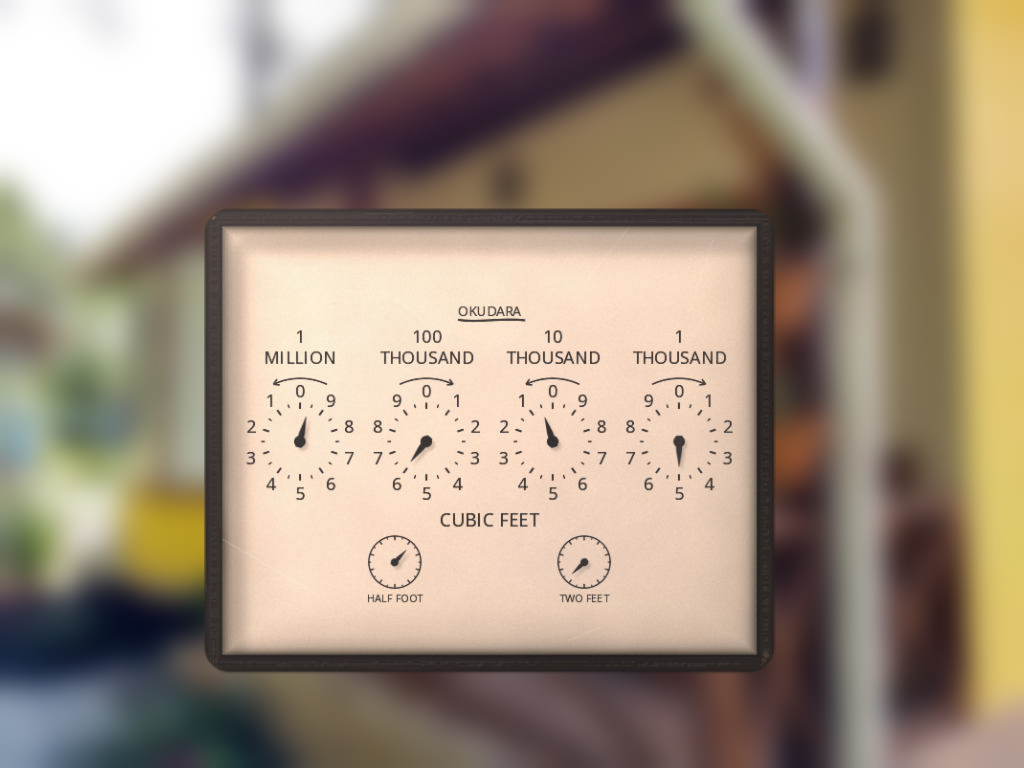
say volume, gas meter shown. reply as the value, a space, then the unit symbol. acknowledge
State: 960500 ft³
